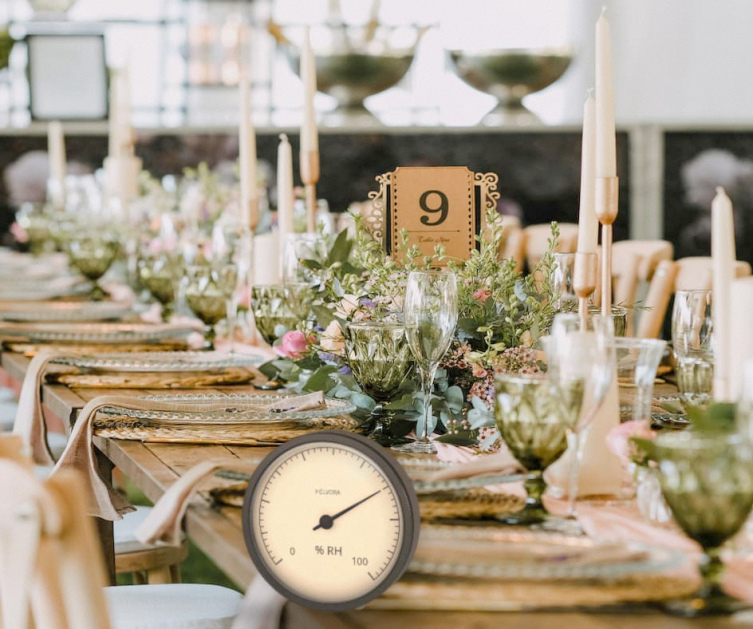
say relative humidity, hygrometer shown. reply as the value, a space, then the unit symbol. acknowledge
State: 70 %
